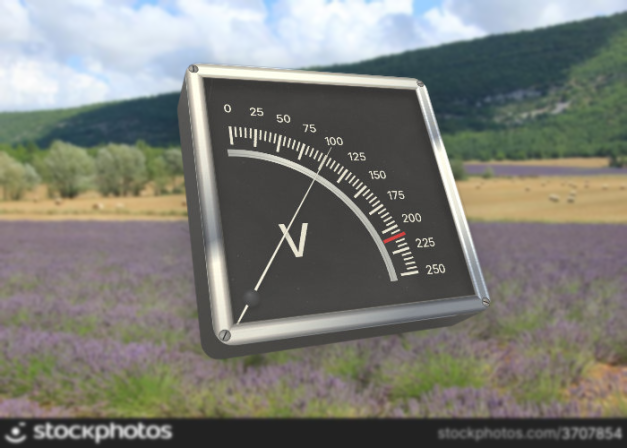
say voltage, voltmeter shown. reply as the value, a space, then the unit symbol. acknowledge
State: 100 V
